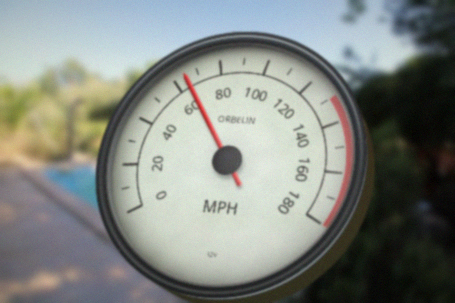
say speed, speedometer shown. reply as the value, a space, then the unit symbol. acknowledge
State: 65 mph
